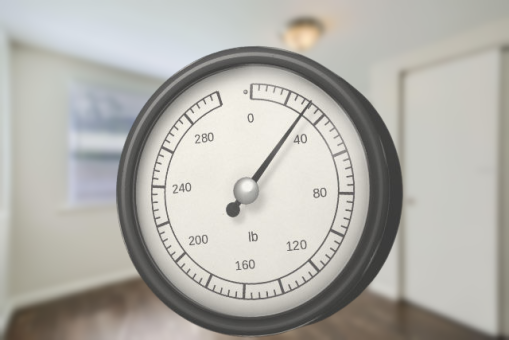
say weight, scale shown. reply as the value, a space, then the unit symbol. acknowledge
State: 32 lb
